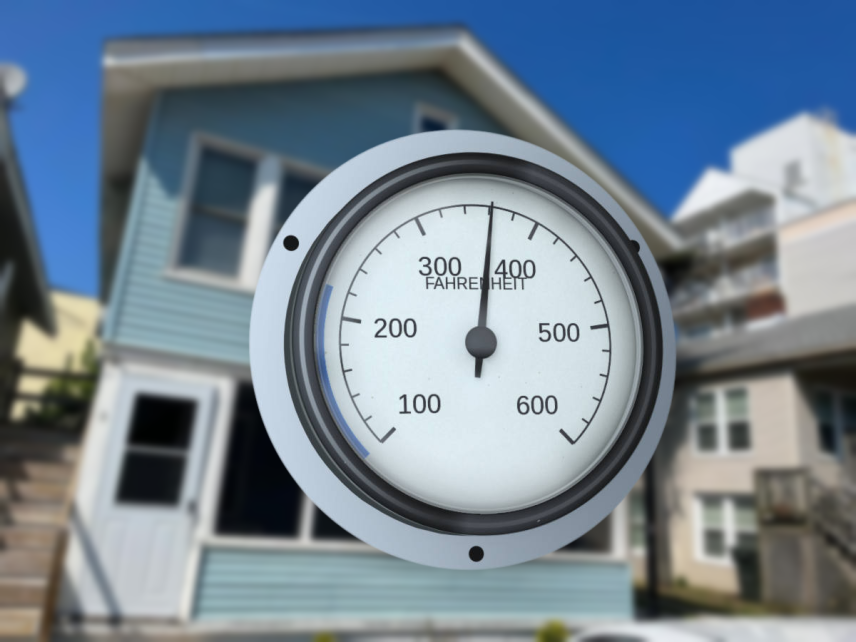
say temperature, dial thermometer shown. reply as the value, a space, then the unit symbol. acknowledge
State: 360 °F
